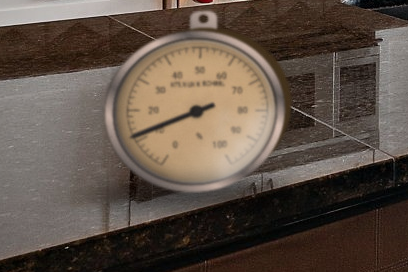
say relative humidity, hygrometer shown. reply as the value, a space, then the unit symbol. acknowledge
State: 12 %
